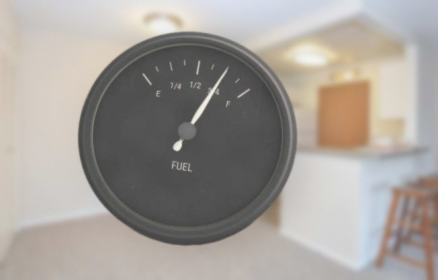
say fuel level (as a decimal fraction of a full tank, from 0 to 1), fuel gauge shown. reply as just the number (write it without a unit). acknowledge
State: 0.75
